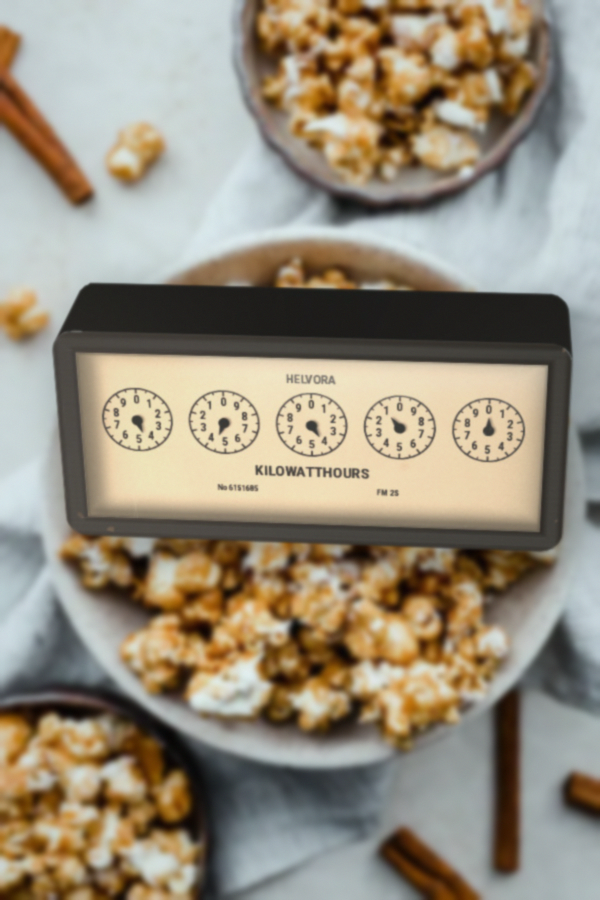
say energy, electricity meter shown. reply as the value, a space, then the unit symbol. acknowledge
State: 44410 kWh
